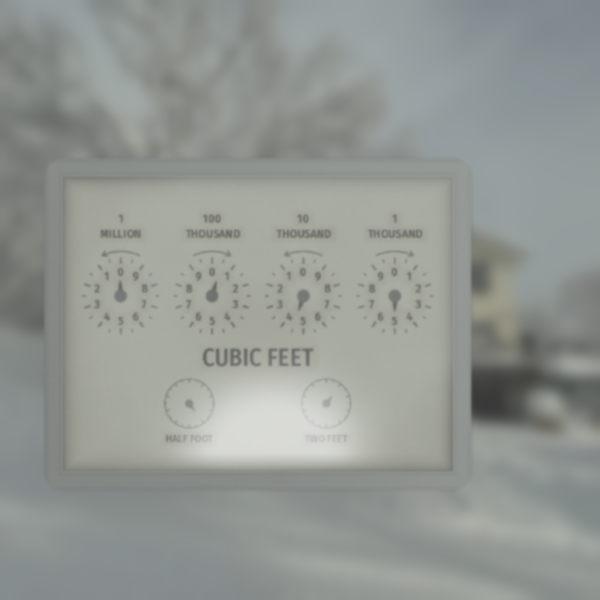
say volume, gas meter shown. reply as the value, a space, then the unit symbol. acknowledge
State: 4500 ft³
